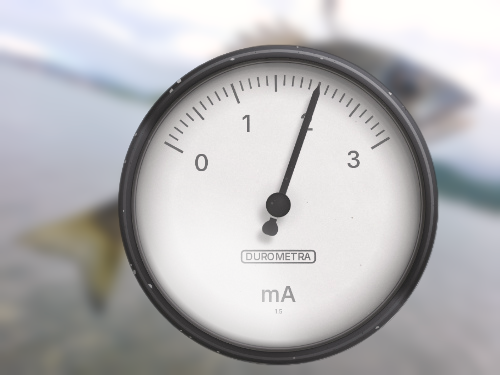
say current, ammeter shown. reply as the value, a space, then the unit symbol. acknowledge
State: 2 mA
